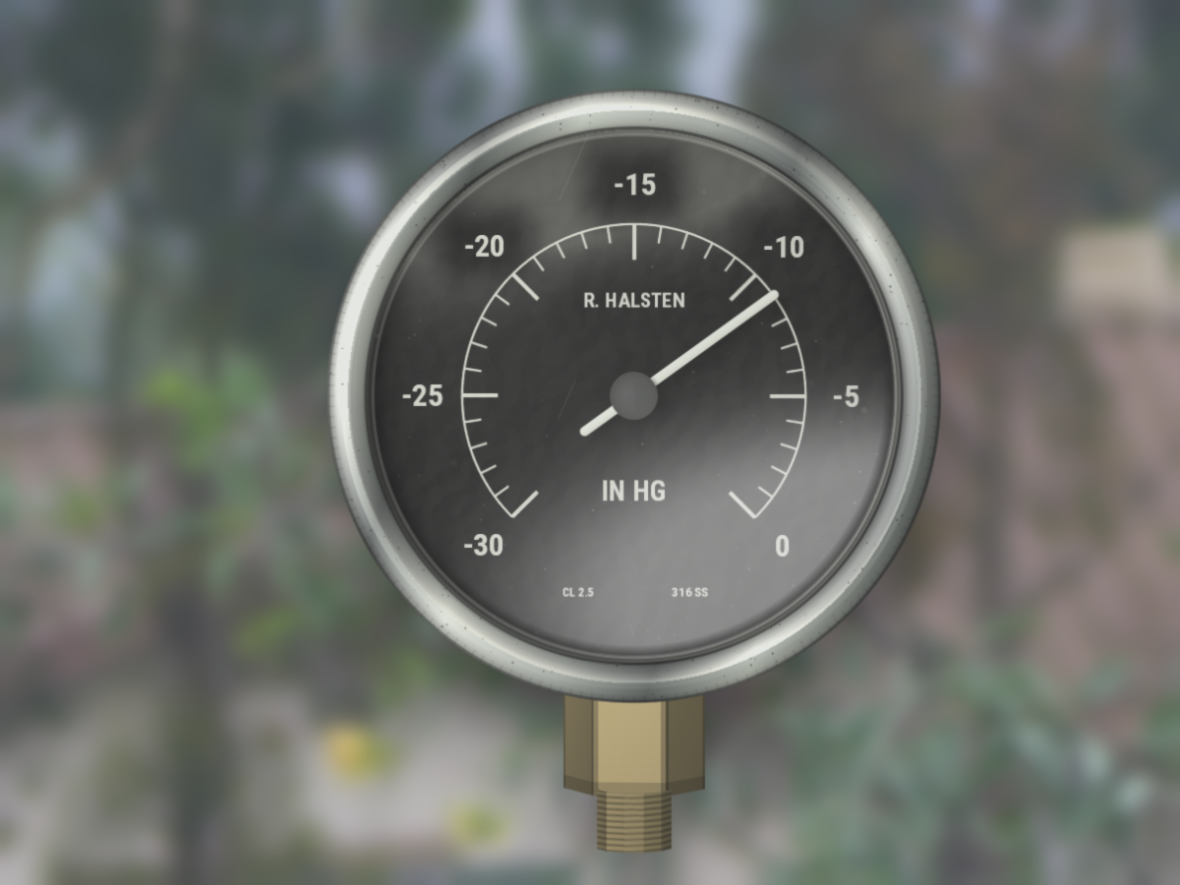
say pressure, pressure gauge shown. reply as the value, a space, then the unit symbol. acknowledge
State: -9 inHg
